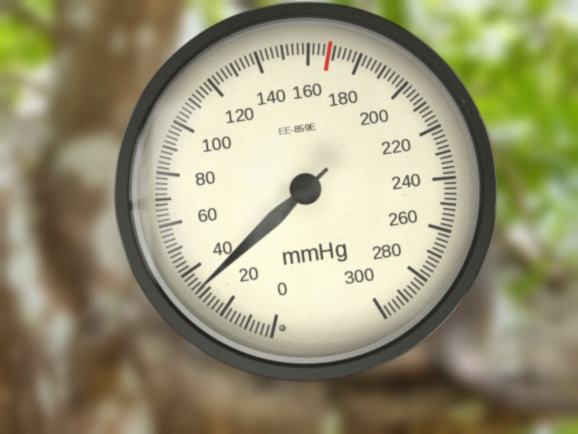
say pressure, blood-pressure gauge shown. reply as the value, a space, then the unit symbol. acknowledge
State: 32 mmHg
